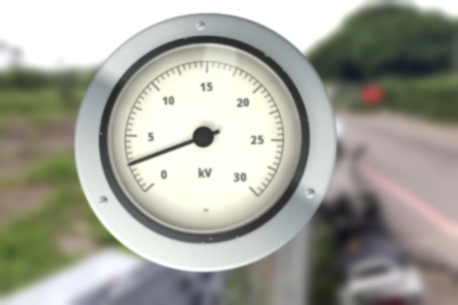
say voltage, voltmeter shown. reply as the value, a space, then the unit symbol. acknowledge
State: 2.5 kV
